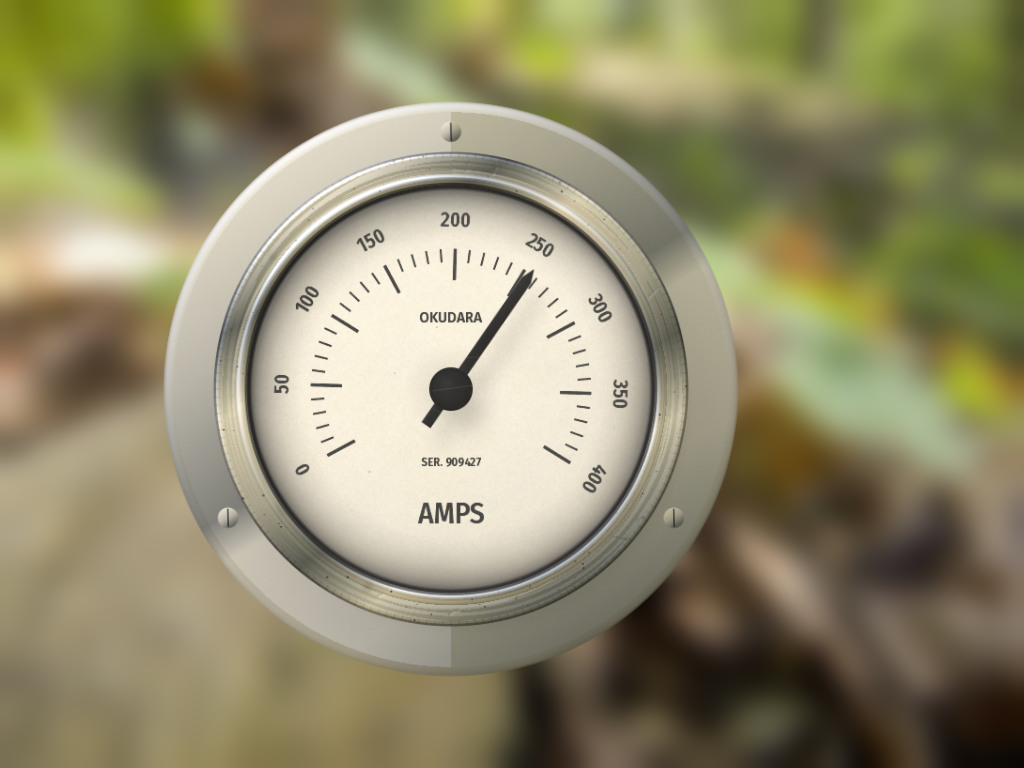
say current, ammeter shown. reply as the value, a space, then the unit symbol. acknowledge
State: 255 A
